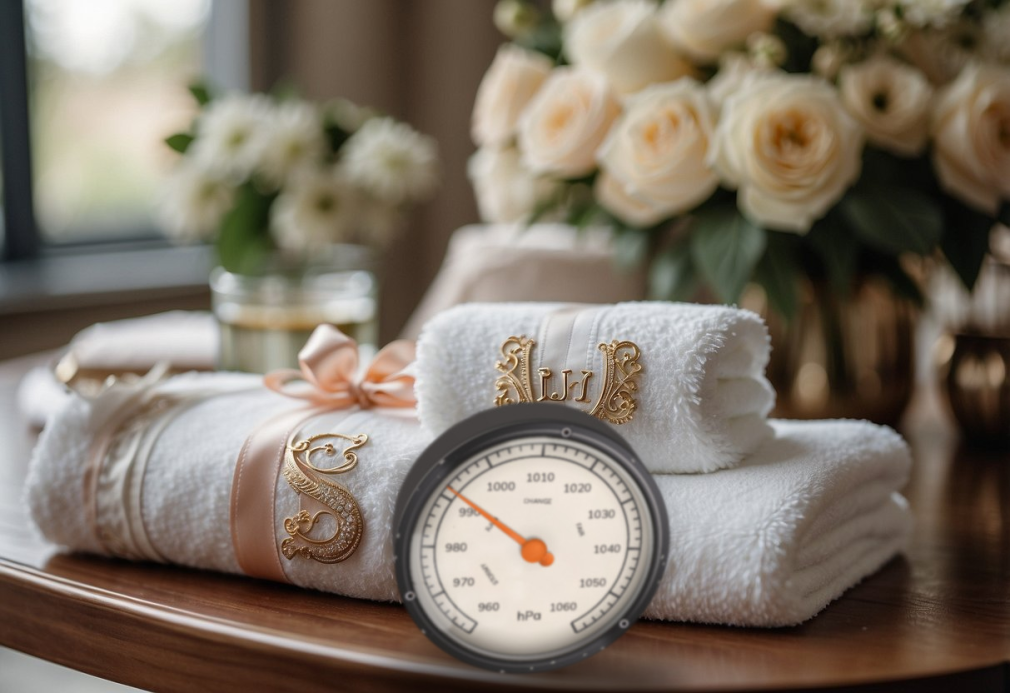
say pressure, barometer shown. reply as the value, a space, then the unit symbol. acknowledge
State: 992 hPa
